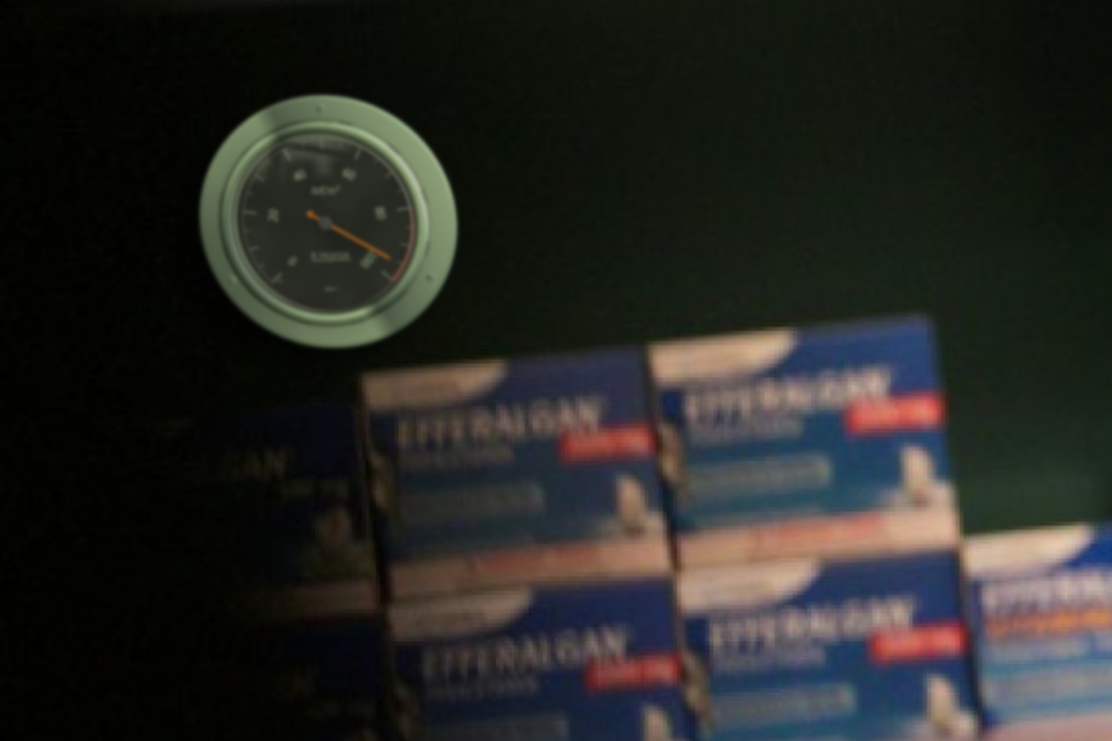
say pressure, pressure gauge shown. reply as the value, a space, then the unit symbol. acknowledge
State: 95 psi
